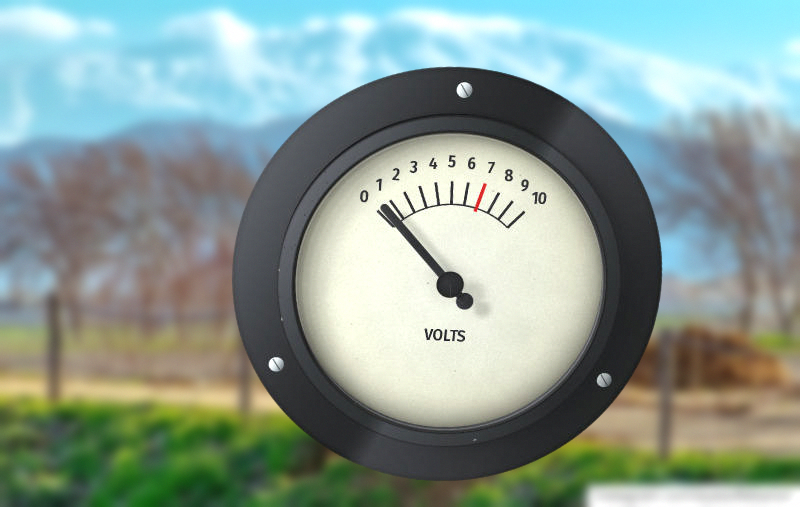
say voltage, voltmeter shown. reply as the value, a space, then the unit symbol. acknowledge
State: 0.5 V
